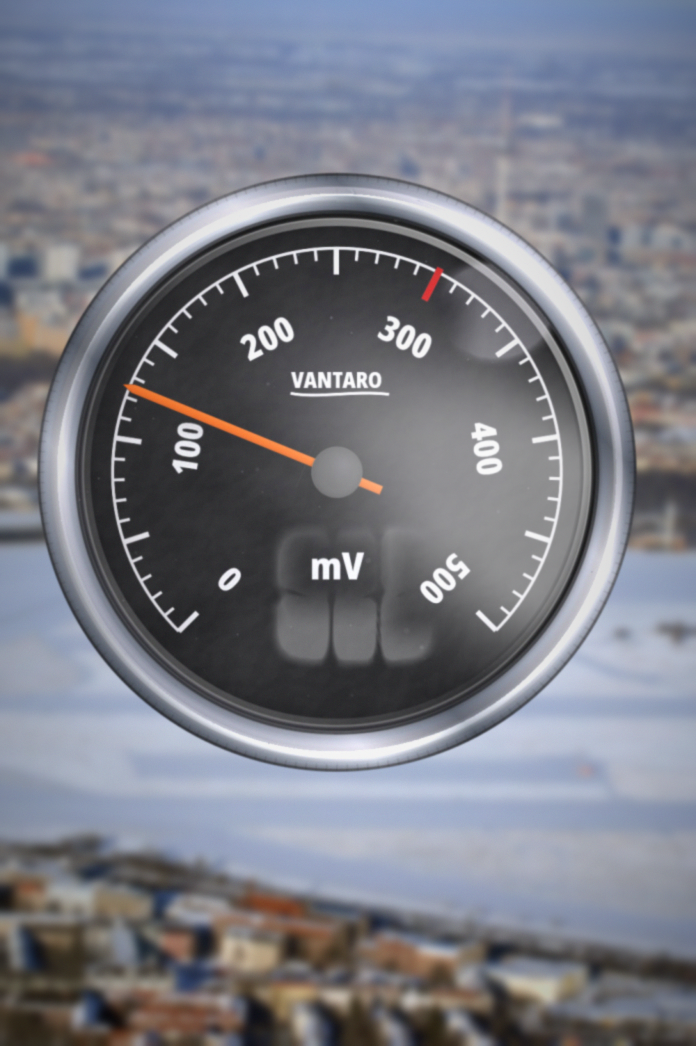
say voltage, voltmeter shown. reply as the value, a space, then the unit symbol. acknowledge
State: 125 mV
